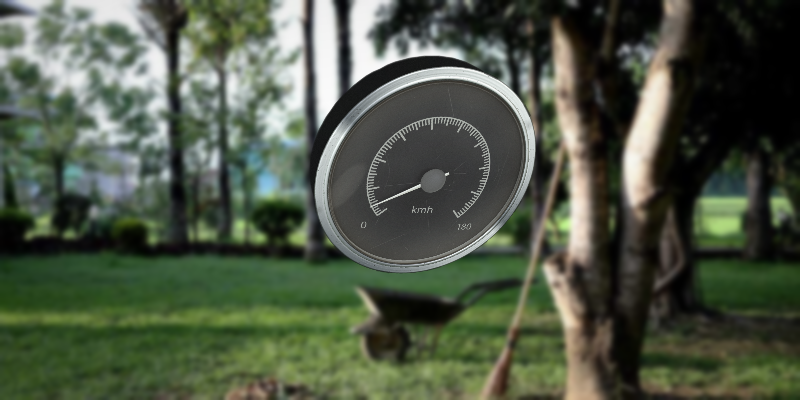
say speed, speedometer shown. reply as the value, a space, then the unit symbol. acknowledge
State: 10 km/h
